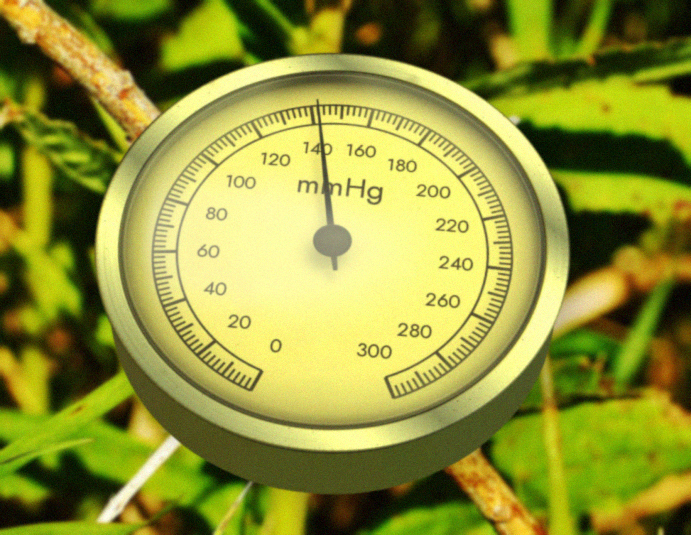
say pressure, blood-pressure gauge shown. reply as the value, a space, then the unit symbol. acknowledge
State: 142 mmHg
